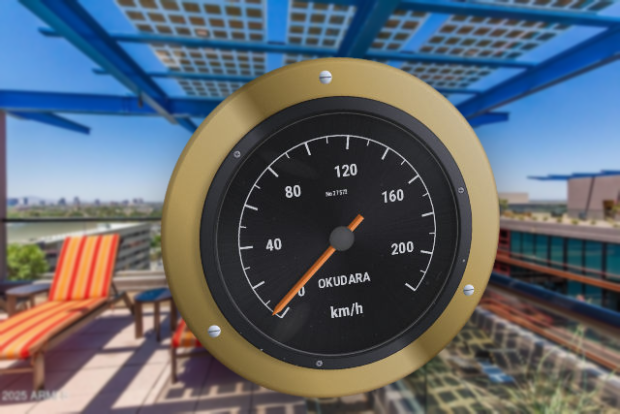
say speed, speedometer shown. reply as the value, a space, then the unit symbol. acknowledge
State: 5 km/h
